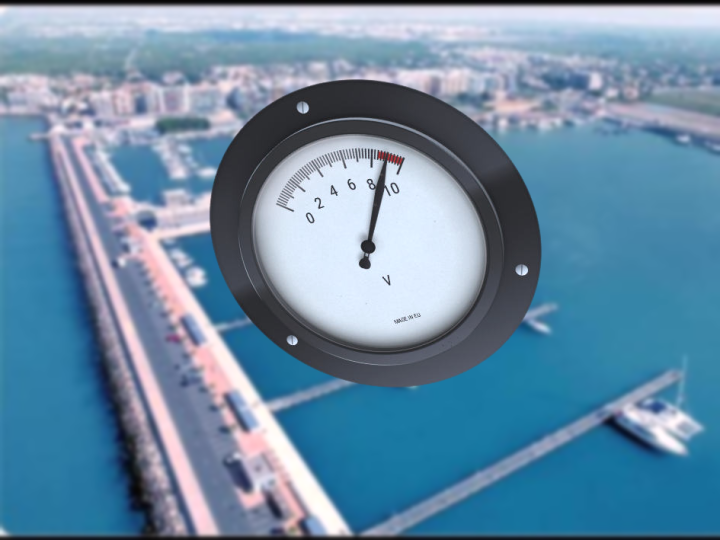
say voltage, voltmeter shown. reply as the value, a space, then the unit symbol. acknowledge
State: 9 V
